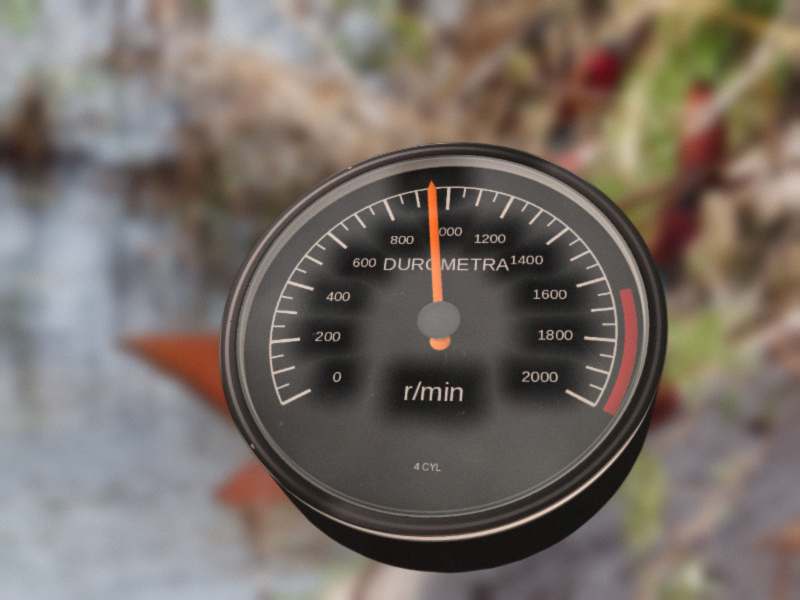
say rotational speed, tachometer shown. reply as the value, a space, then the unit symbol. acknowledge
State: 950 rpm
